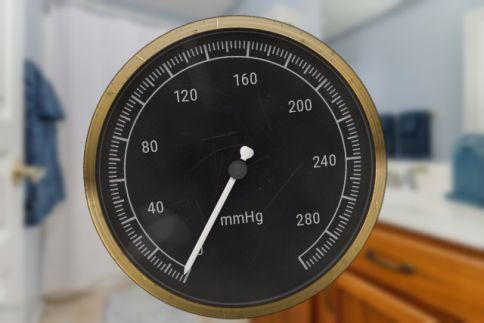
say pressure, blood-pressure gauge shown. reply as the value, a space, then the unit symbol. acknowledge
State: 2 mmHg
